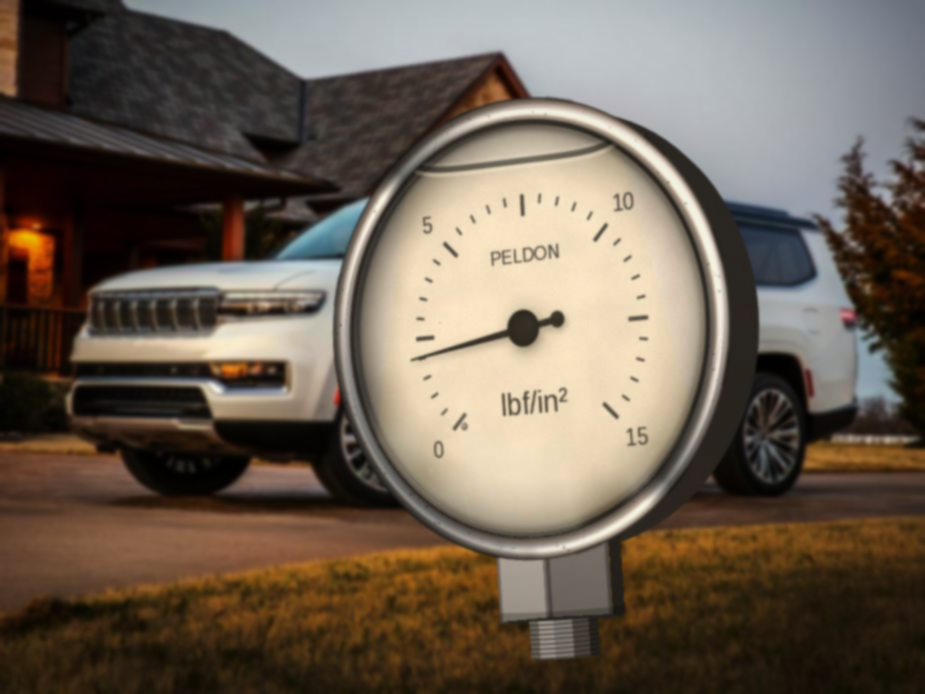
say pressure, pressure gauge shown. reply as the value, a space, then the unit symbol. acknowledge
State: 2 psi
